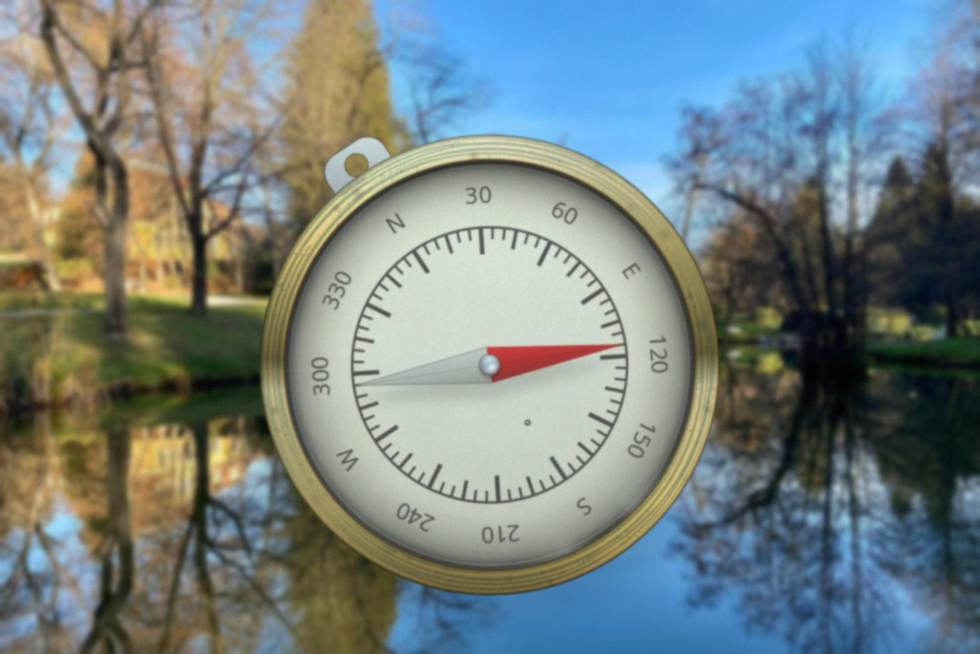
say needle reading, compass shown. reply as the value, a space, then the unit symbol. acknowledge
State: 115 °
